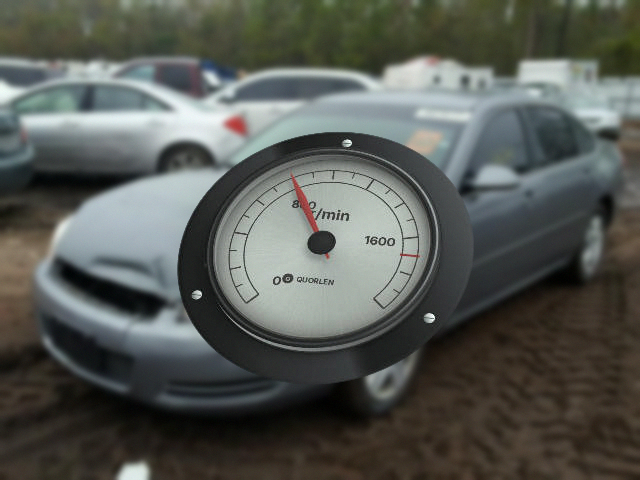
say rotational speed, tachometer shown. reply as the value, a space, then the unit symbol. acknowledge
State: 800 rpm
